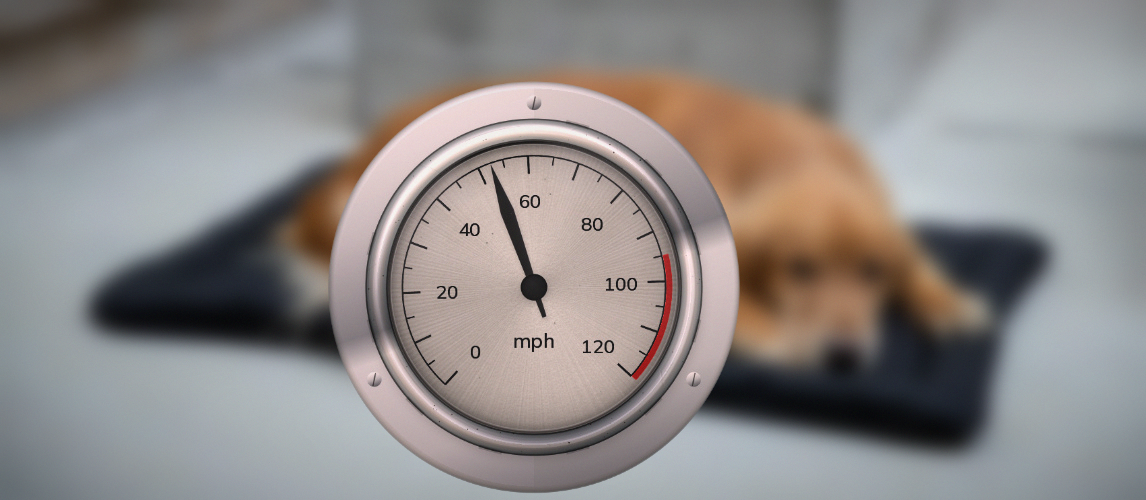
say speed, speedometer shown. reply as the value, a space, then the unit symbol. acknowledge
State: 52.5 mph
